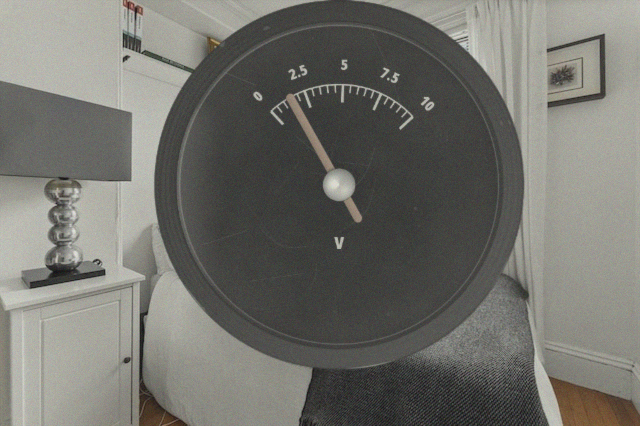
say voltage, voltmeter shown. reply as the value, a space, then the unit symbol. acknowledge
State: 1.5 V
